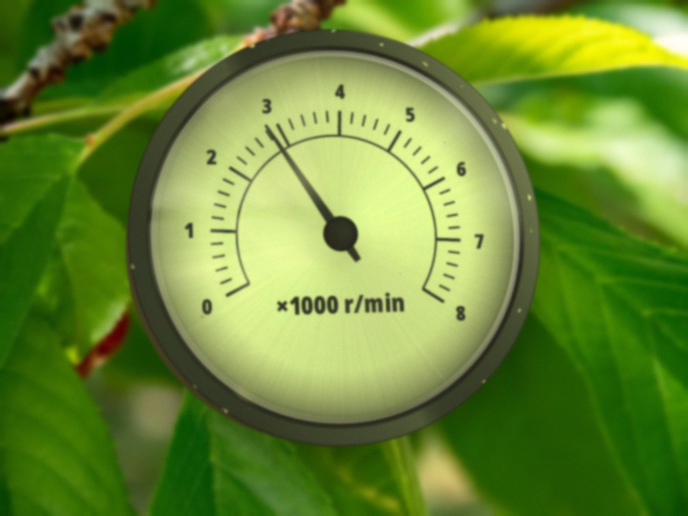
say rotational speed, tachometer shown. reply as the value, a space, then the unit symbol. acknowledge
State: 2800 rpm
